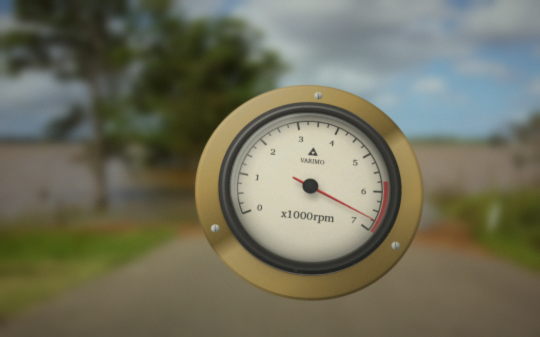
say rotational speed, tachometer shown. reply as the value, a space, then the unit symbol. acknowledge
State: 6750 rpm
